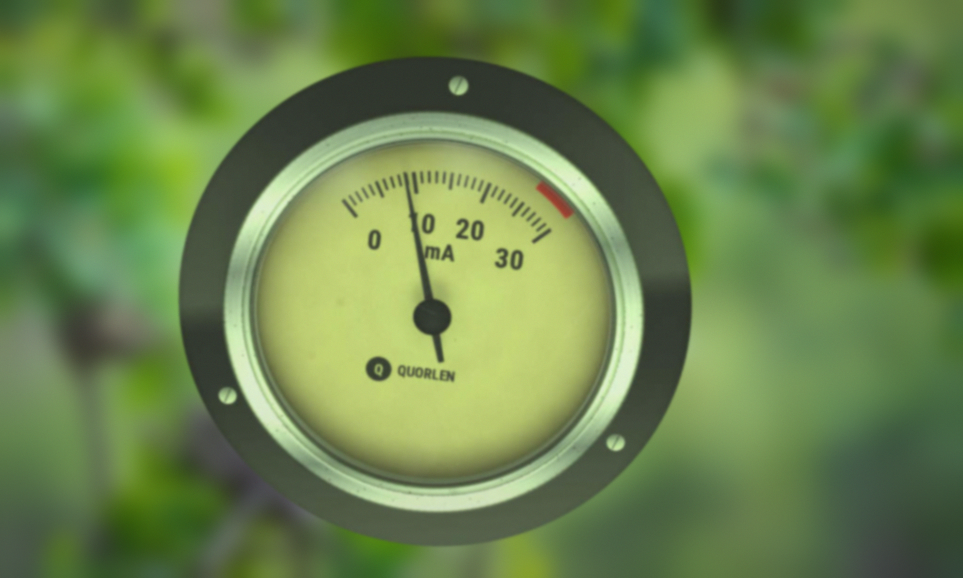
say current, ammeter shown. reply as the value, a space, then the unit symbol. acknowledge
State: 9 mA
